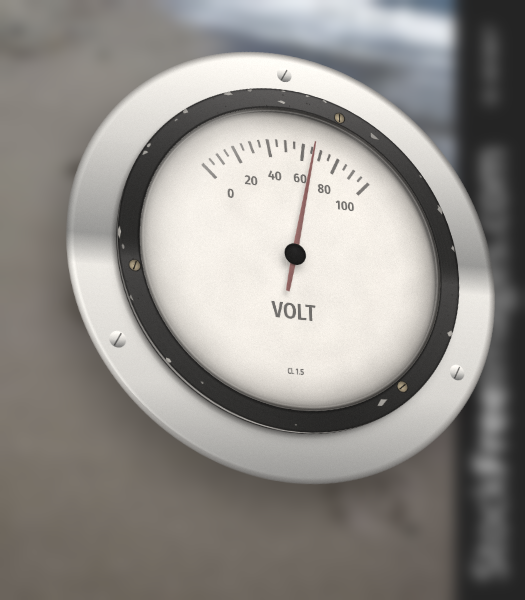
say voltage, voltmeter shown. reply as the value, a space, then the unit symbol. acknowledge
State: 65 V
